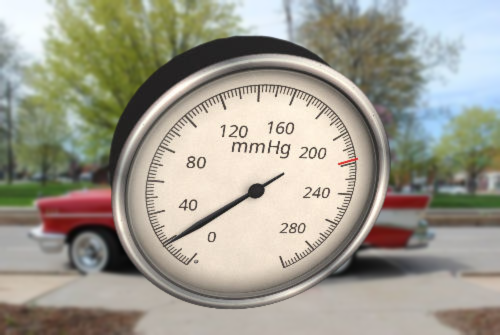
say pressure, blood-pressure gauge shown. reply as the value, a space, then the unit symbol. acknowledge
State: 20 mmHg
